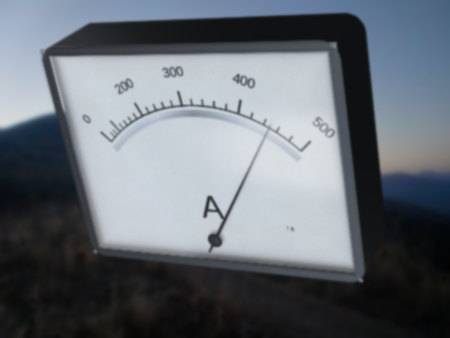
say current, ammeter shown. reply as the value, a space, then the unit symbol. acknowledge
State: 450 A
